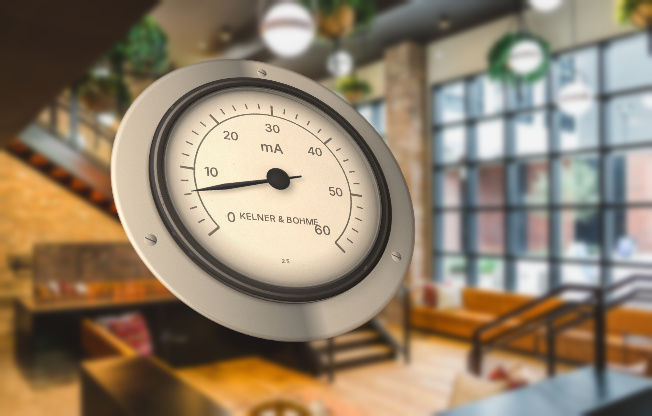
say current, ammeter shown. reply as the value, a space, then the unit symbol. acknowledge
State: 6 mA
